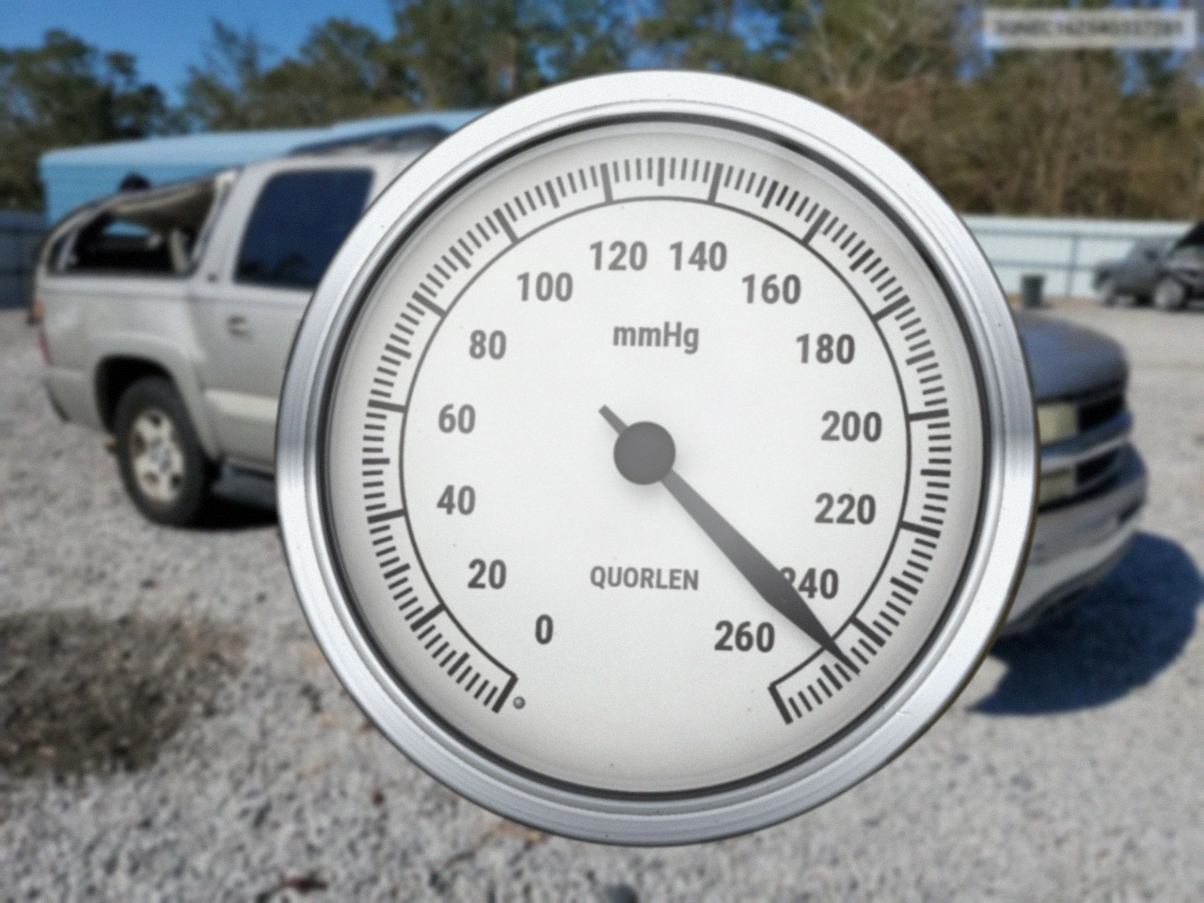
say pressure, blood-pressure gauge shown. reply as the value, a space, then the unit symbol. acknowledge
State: 246 mmHg
